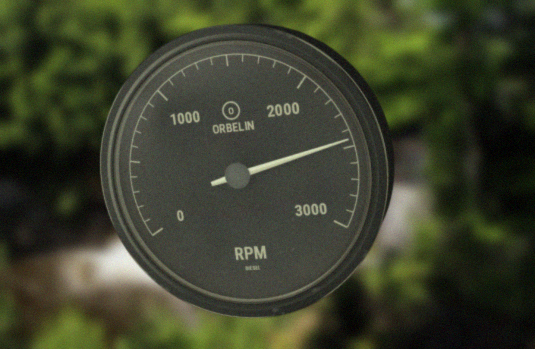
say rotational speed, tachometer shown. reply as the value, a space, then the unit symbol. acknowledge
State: 2450 rpm
